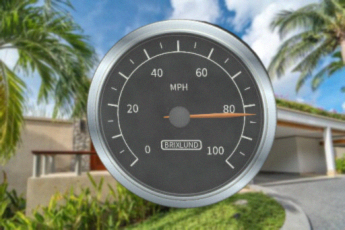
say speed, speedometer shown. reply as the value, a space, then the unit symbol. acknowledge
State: 82.5 mph
